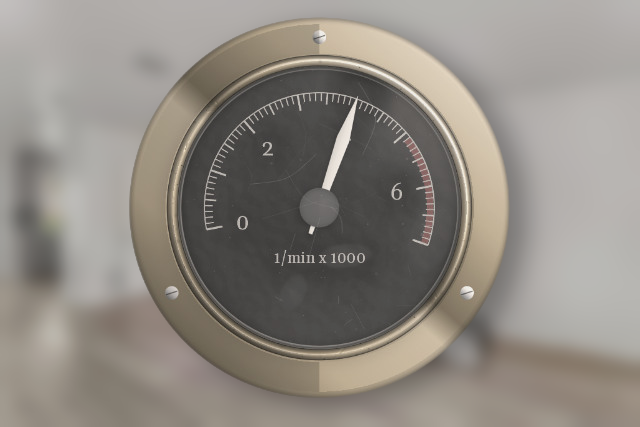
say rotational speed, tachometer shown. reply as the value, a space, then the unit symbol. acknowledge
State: 4000 rpm
